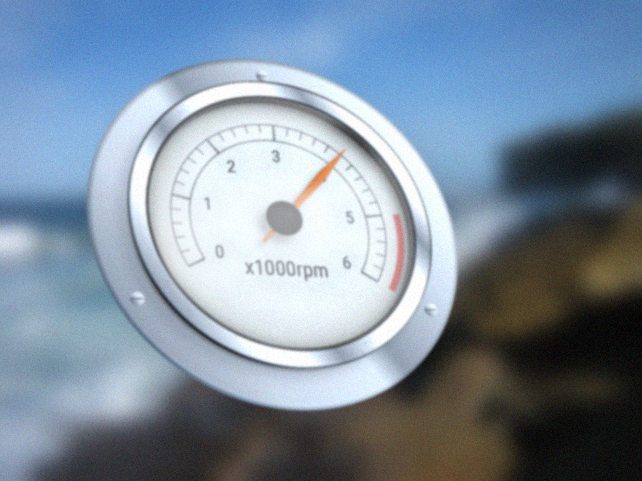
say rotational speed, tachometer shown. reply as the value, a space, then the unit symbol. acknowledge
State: 4000 rpm
